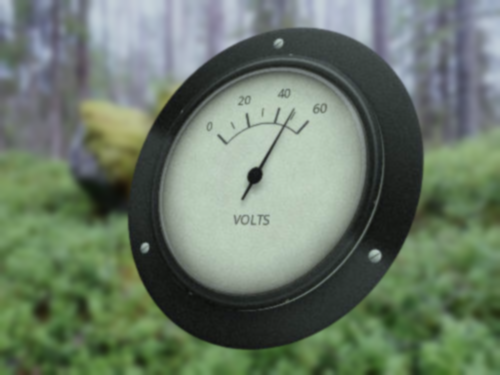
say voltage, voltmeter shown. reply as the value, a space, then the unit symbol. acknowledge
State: 50 V
